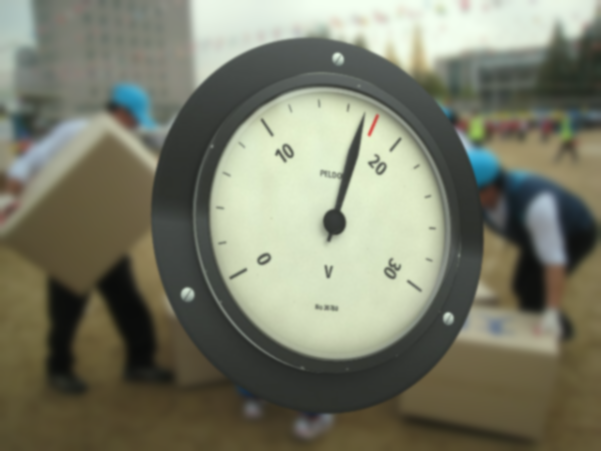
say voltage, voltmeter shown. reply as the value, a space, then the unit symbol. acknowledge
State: 17 V
